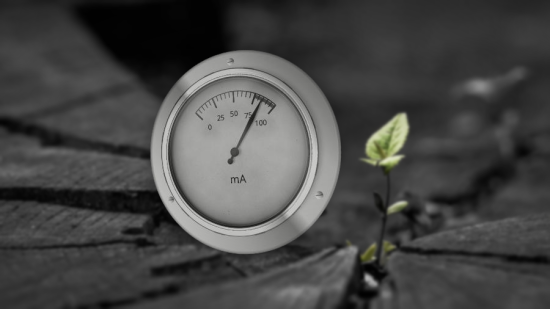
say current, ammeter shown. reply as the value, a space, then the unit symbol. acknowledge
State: 85 mA
